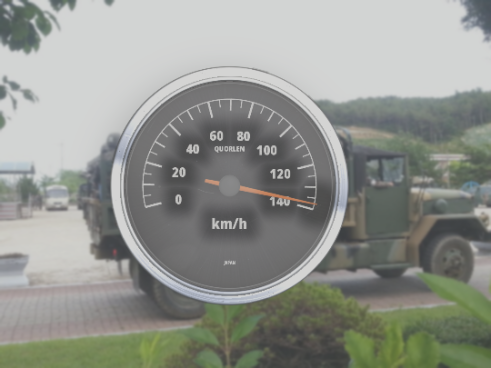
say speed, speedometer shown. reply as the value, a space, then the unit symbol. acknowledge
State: 137.5 km/h
